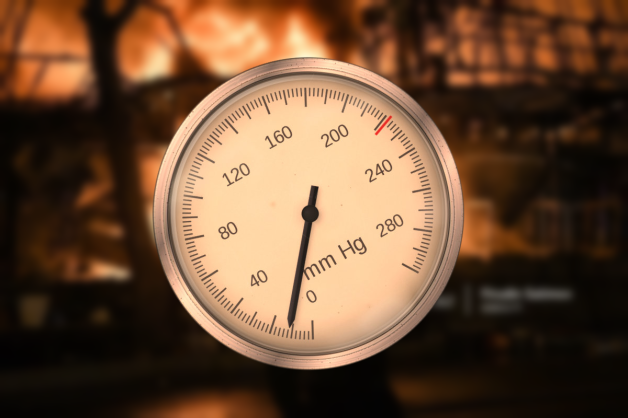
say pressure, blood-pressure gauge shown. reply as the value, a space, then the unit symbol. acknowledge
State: 12 mmHg
